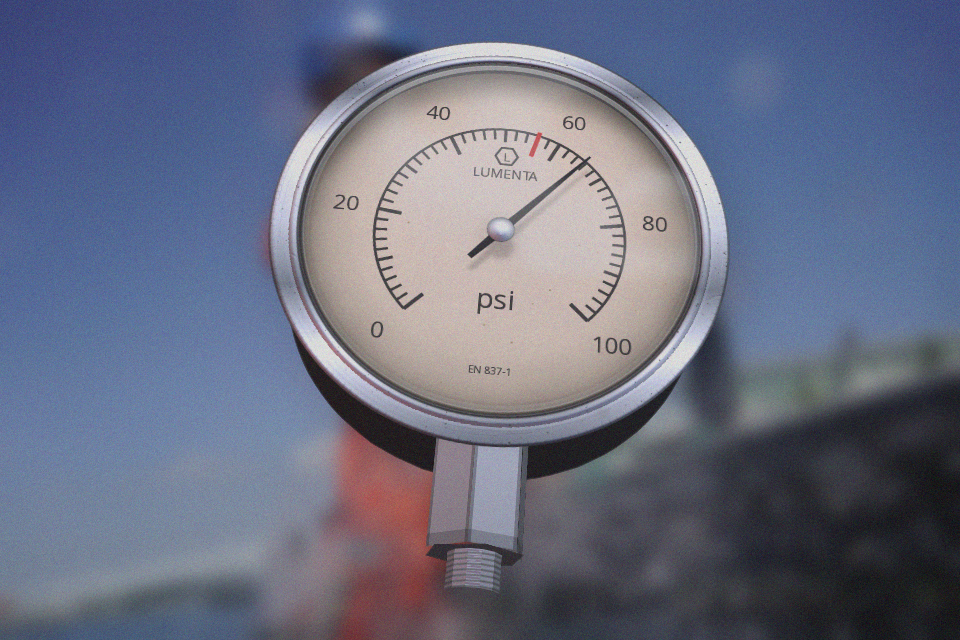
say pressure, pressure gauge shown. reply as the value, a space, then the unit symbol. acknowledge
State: 66 psi
